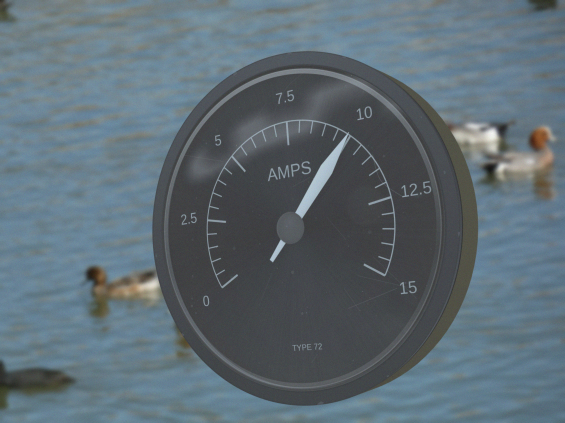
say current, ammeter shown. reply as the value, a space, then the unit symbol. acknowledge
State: 10 A
